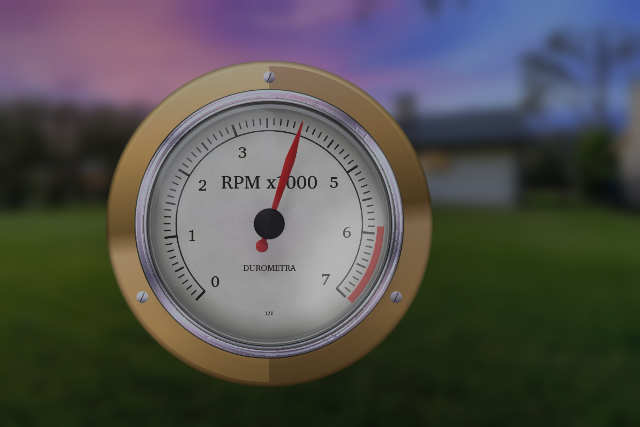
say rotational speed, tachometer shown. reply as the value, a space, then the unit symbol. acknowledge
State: 4000 rpm
